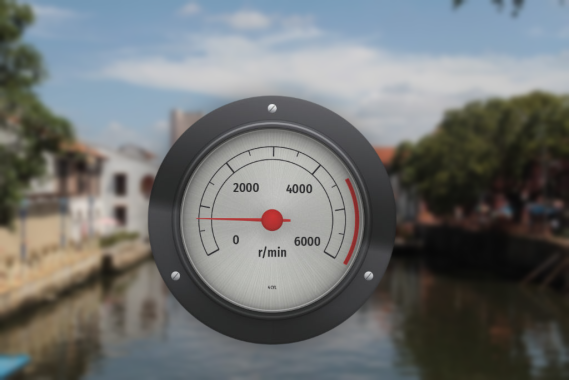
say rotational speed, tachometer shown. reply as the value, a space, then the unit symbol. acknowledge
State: 750 rpm
